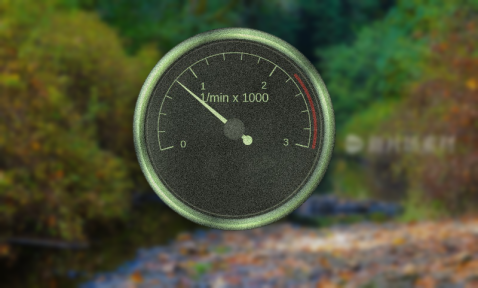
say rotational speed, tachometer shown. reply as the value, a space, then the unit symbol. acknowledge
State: 800 rpm
